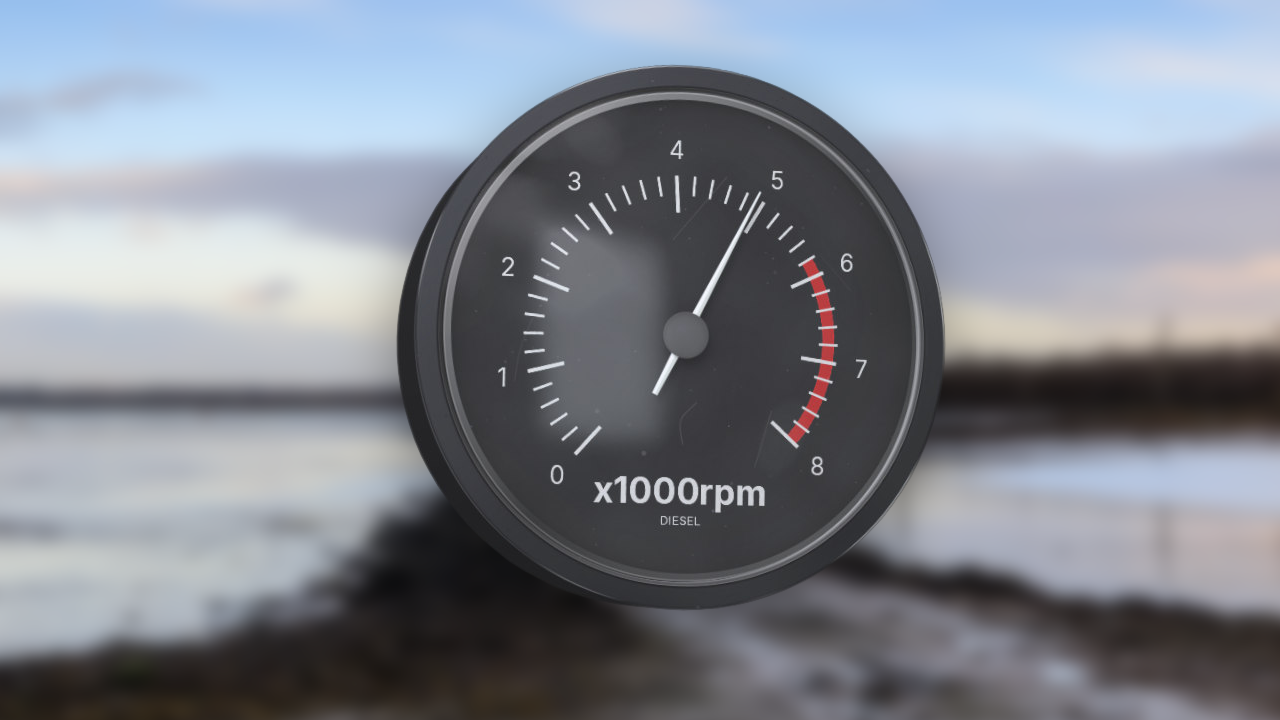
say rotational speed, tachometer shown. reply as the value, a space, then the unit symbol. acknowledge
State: 4900 rpm
